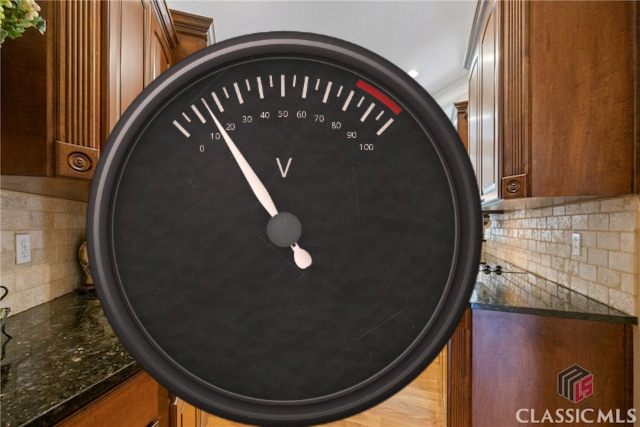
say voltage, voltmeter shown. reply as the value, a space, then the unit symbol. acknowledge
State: 15 V
